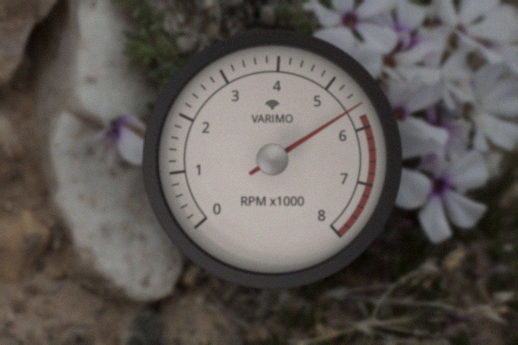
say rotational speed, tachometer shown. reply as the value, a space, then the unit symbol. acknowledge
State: 5600 rpm
